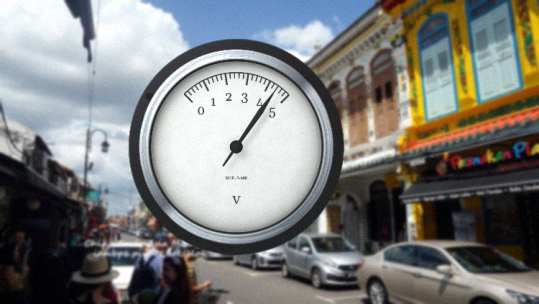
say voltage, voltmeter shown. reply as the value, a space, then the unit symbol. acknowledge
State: 4.4 V
